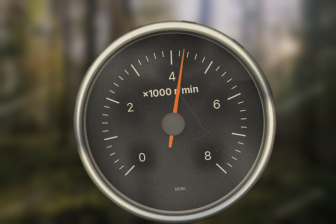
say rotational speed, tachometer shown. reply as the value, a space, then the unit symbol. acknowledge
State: 4300 rpm
